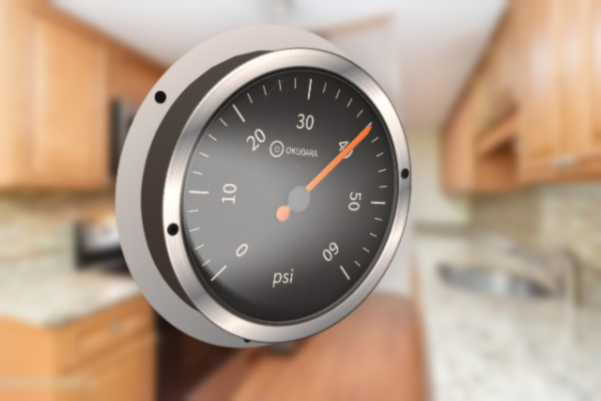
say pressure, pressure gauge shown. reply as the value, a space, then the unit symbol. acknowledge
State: 40 psi
